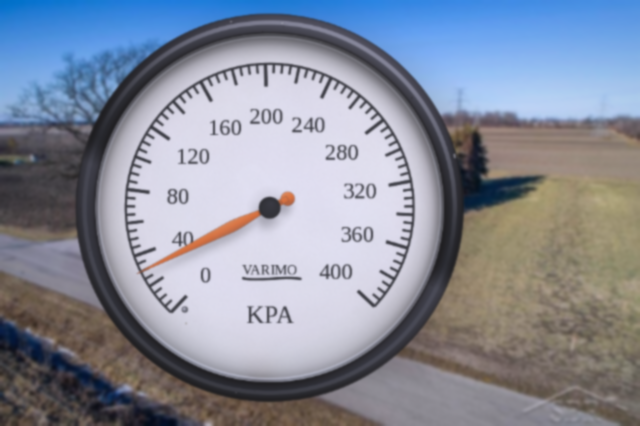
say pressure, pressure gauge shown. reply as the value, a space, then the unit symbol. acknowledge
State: 30 kPa
